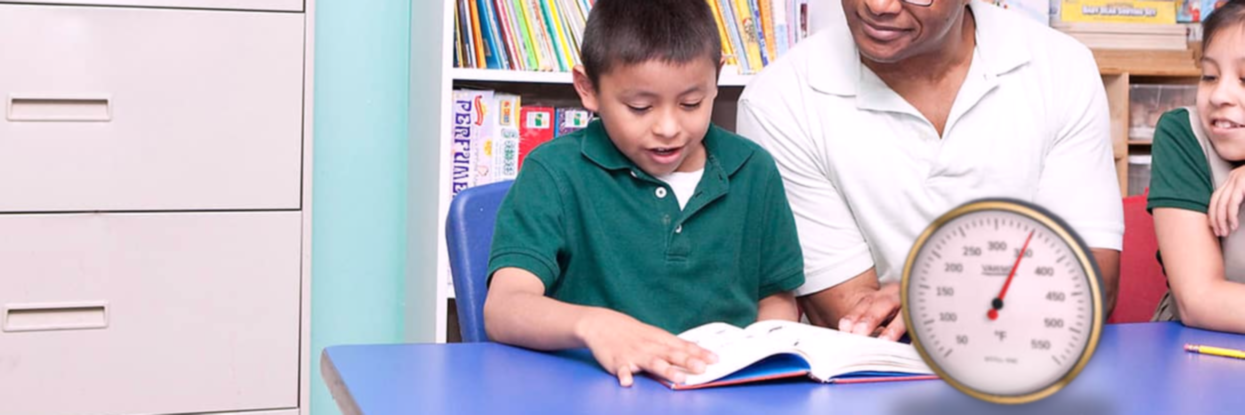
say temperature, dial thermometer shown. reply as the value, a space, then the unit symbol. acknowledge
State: 350 °F
